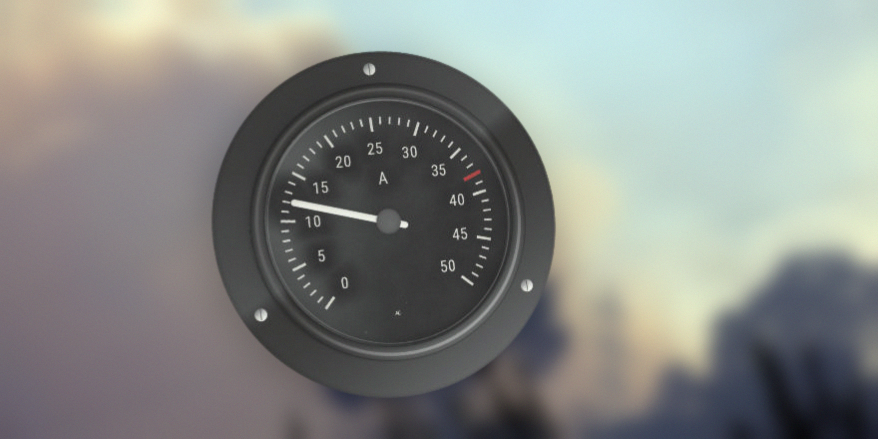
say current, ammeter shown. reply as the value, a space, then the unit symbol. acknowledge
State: 12 A
